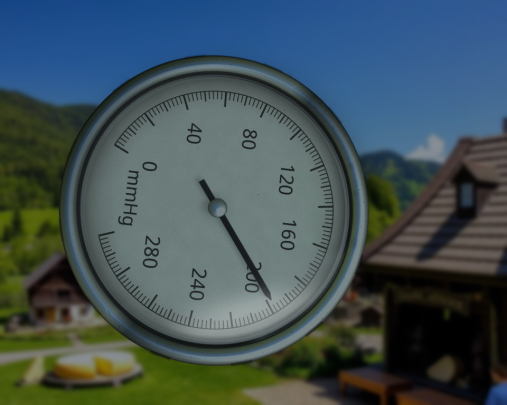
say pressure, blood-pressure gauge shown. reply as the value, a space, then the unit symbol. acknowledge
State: 198 mmHg
